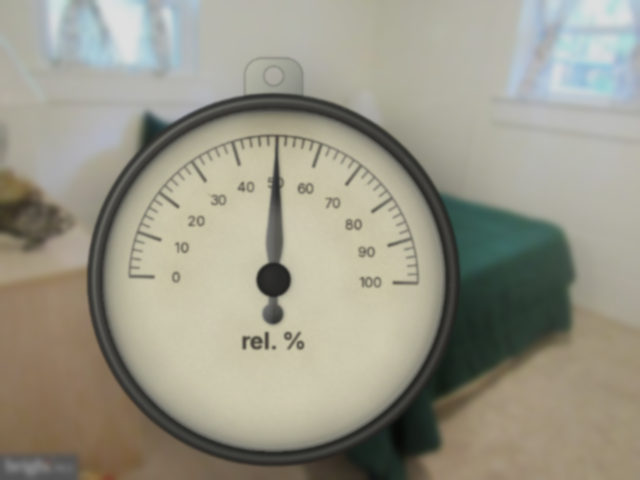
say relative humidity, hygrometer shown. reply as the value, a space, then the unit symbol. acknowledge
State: 50 %
